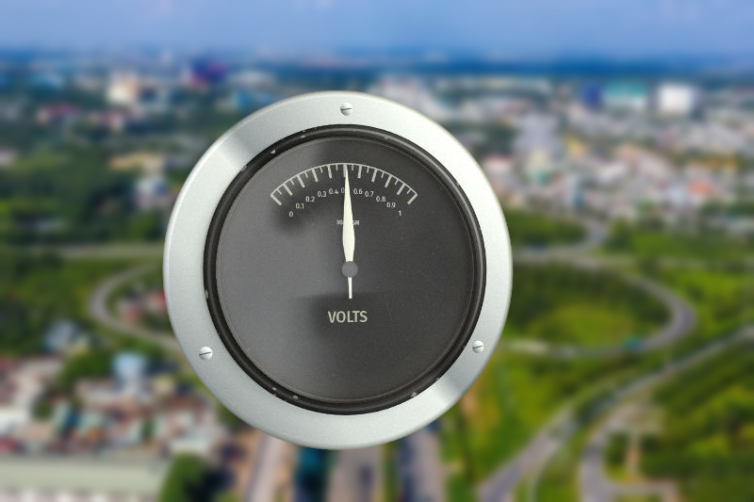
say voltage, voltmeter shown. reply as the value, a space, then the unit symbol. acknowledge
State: 0.5 V
